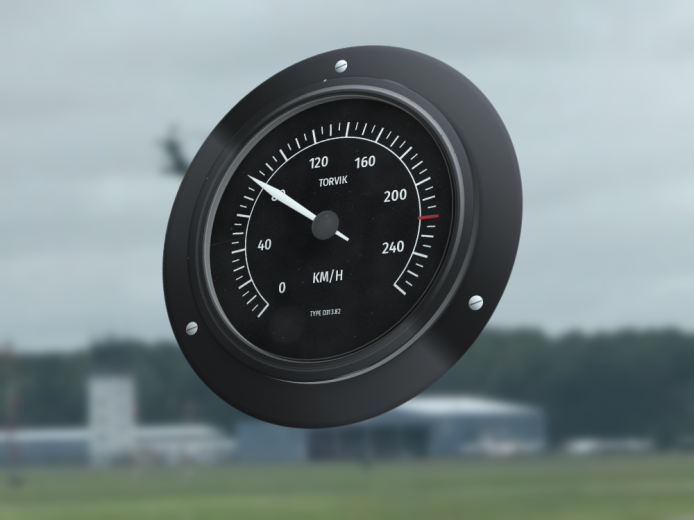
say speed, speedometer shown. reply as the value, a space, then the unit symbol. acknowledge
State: 80 km/h
